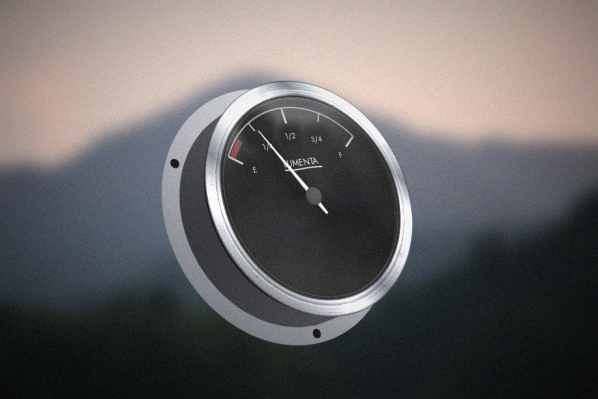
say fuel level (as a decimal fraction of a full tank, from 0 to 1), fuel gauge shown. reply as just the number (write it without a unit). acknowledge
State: 0.25
